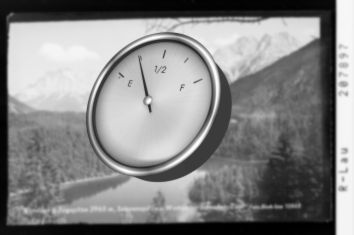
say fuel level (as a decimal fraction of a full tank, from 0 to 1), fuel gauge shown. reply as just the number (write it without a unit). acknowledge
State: 0.25
